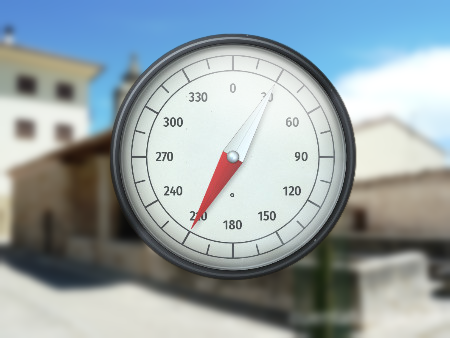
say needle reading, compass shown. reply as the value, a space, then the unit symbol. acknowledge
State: 210 °
